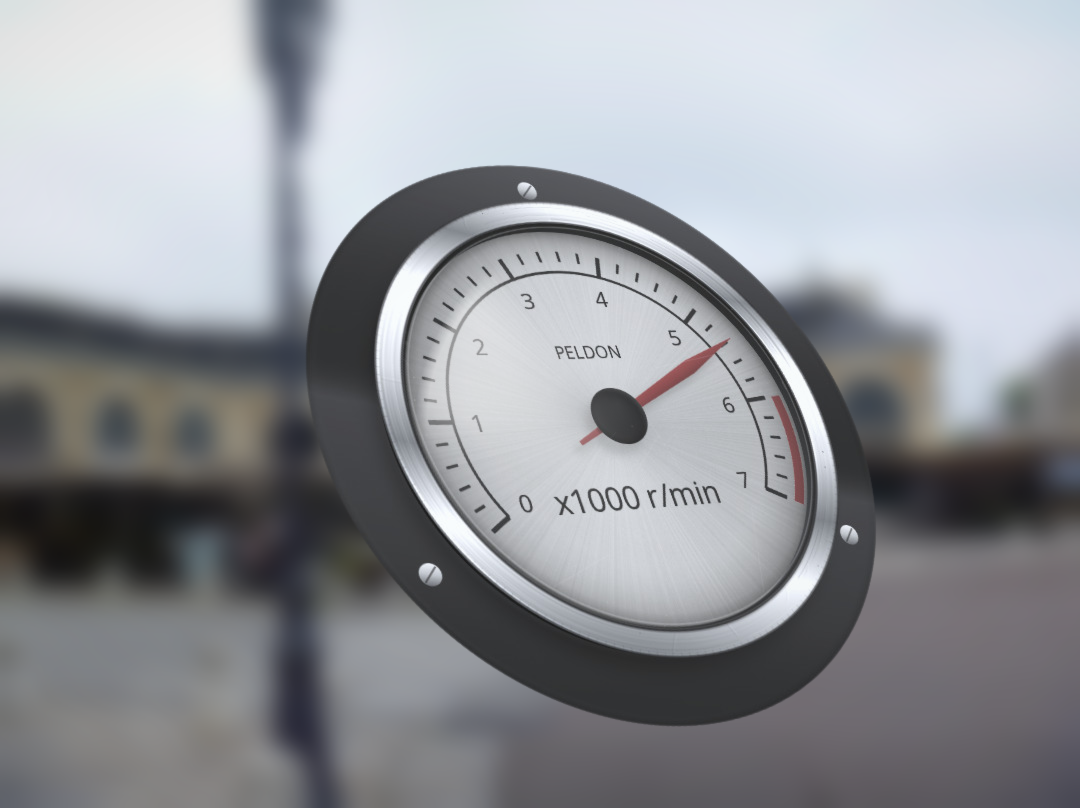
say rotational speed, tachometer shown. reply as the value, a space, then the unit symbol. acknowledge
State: 5400 rpm
